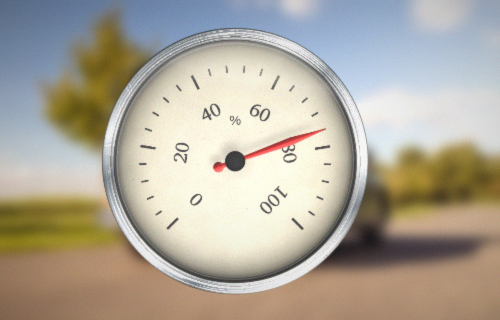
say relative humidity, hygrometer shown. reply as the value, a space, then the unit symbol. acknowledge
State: 76 %
